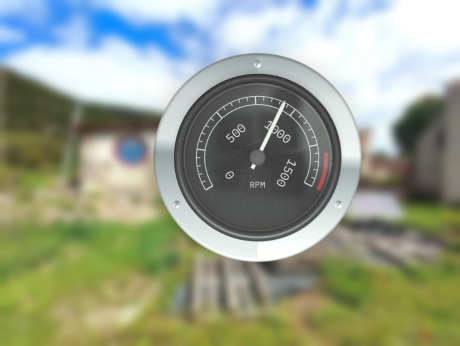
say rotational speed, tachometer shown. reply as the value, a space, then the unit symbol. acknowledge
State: 925 rpm
